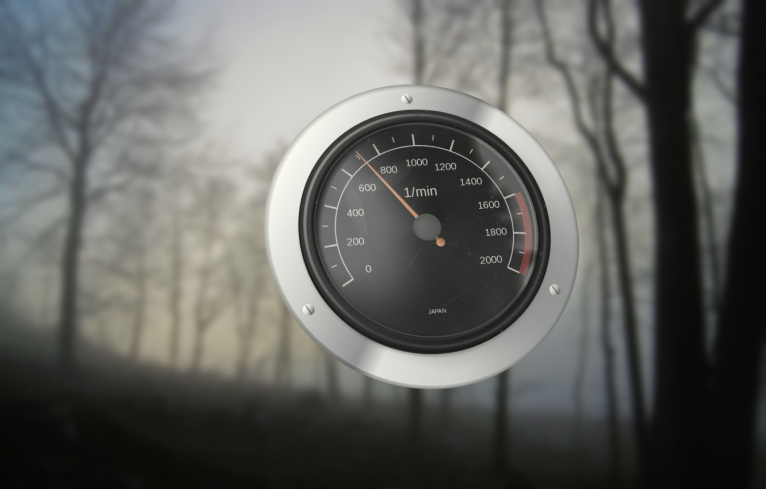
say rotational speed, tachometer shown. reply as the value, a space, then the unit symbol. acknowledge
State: 700 rpm
